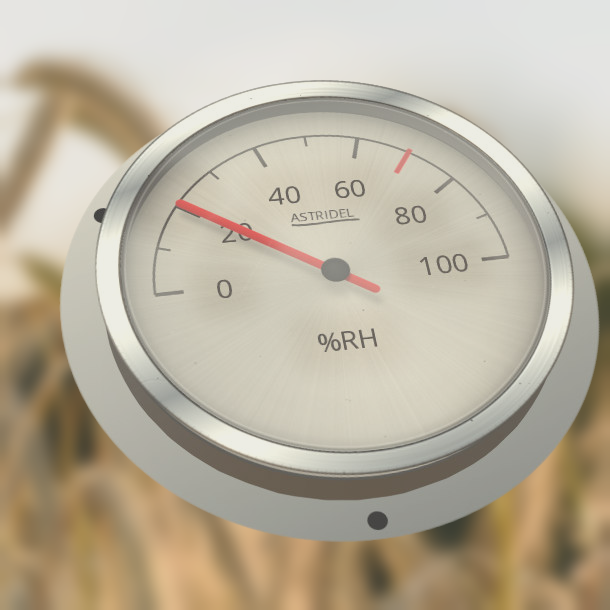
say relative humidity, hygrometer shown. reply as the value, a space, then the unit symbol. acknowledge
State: 20 %
